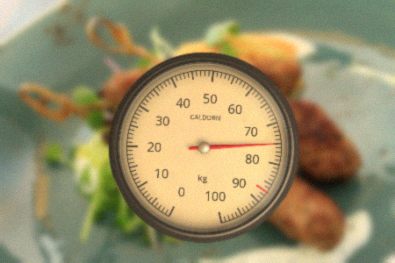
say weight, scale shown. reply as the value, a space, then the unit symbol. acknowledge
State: 75 kg
